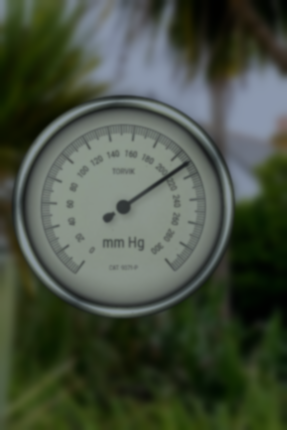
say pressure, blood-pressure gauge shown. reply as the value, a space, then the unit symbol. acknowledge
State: 210 mmHg
